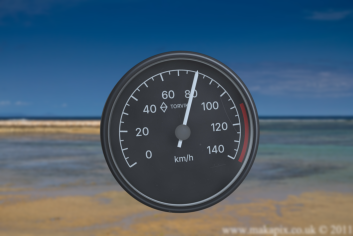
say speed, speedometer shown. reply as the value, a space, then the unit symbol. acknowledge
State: 80 km/h
